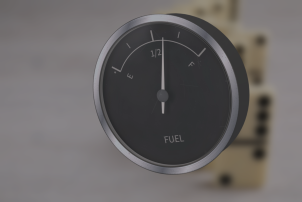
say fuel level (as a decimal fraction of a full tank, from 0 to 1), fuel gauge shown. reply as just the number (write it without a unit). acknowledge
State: 0.625
